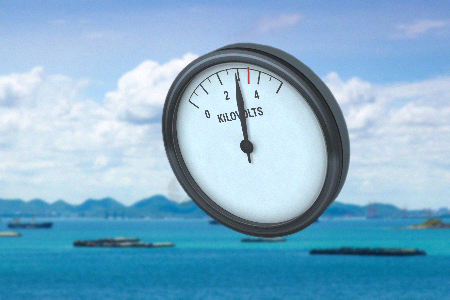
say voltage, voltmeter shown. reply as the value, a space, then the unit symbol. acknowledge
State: 3 kV
